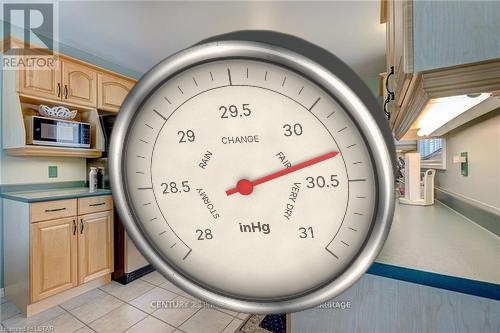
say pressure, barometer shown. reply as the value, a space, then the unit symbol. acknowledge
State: 30.3 inHg
